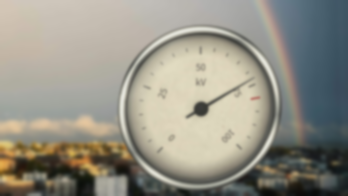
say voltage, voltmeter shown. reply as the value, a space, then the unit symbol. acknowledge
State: 72.5 kV
